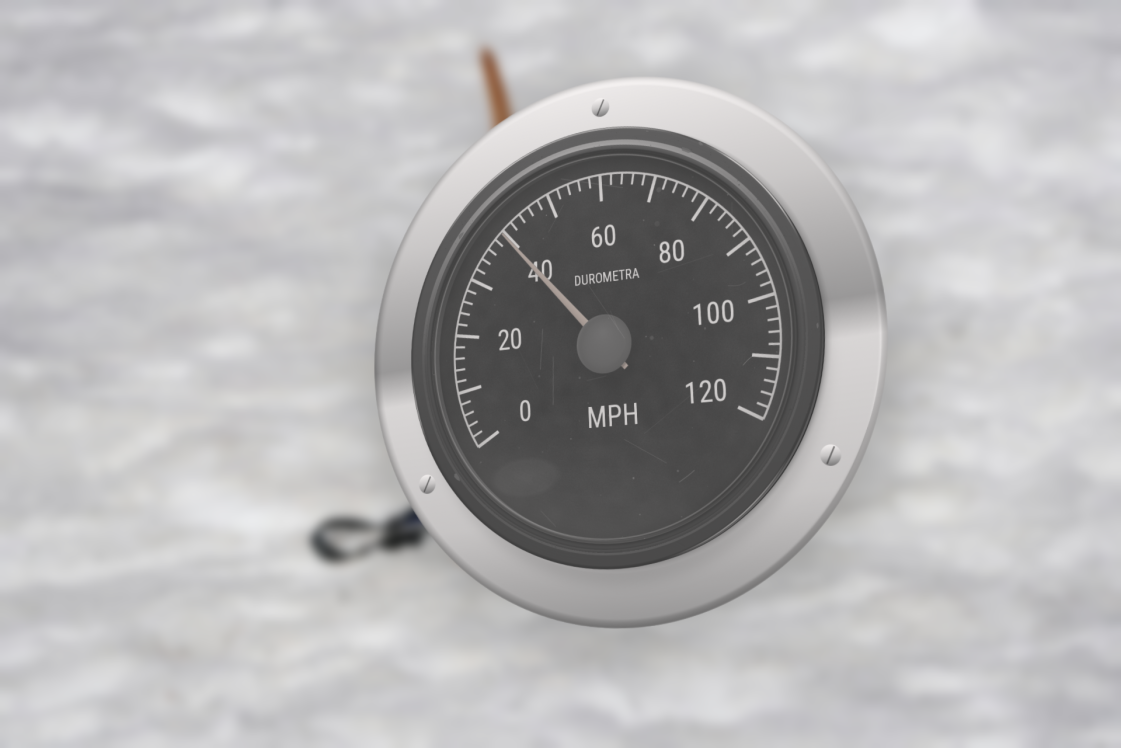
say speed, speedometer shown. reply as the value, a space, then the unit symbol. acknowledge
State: 40 mph
